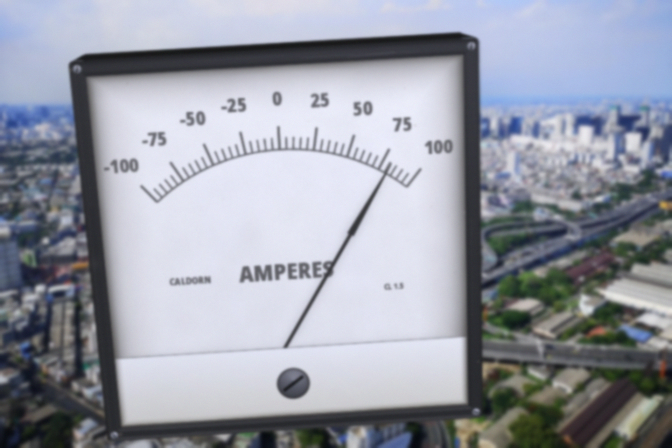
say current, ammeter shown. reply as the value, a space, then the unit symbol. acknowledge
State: 80 A
